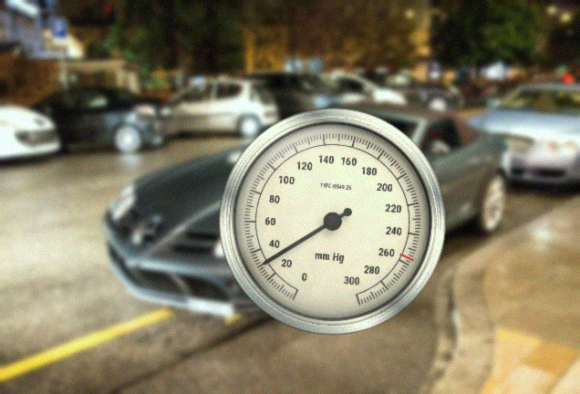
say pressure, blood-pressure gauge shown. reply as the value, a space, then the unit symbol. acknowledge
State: 30 mmHg
